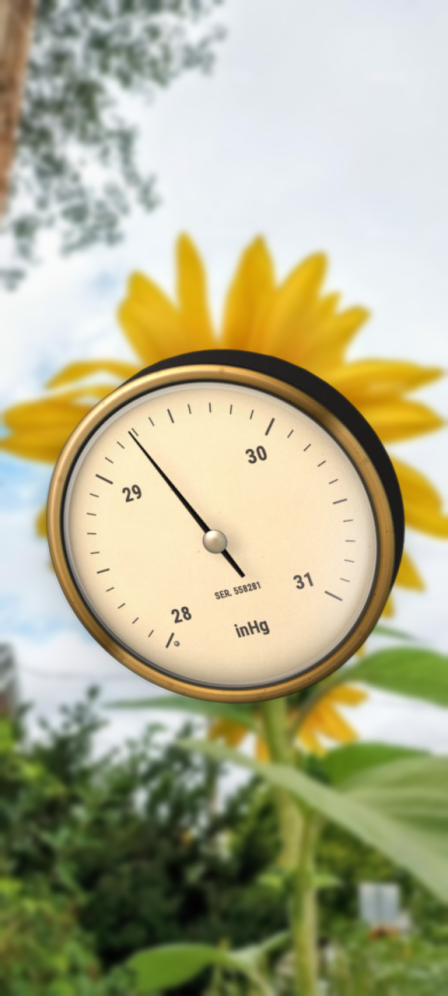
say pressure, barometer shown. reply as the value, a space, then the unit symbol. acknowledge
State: 29.3 inHg
